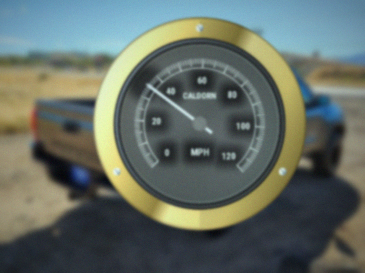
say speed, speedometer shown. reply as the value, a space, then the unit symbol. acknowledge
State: 35 mph
